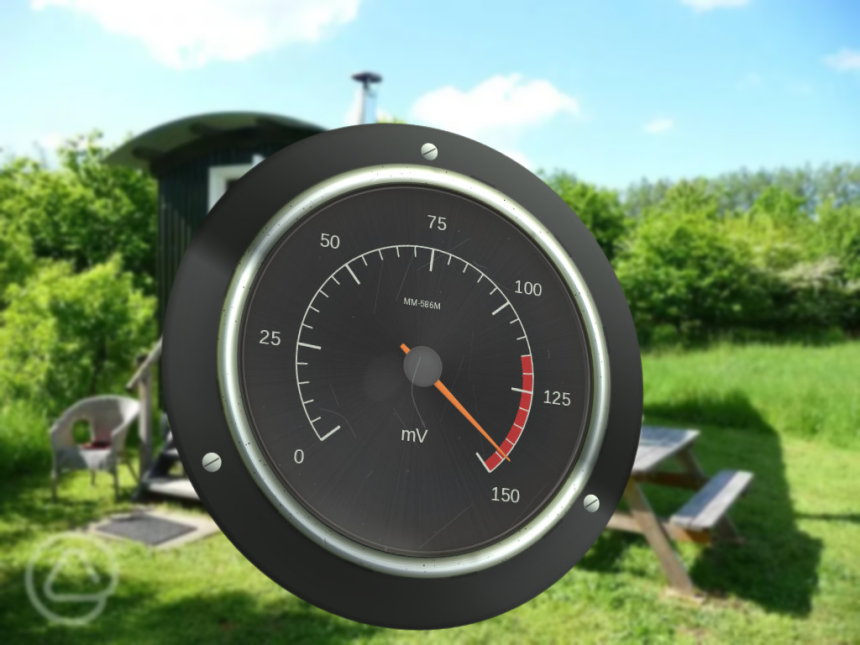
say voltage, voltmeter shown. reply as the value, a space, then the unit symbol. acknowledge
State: 145 mV
